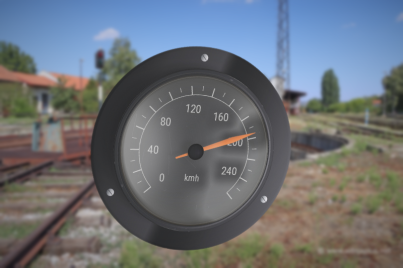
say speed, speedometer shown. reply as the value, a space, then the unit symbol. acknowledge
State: 195 km/h
